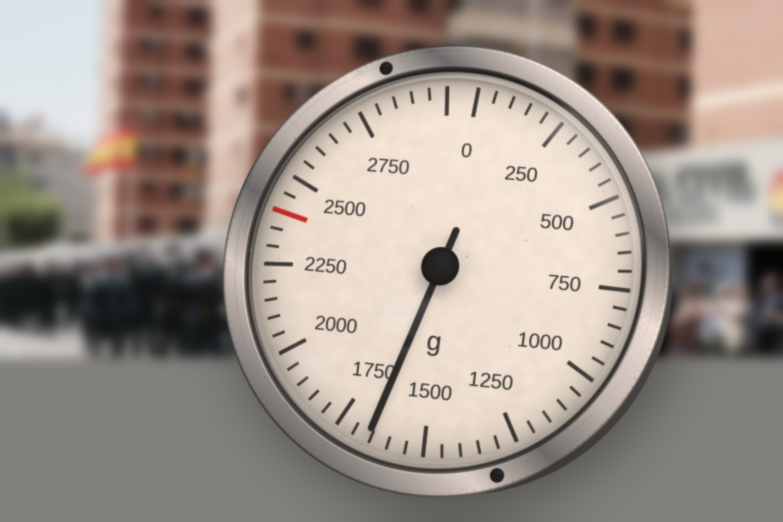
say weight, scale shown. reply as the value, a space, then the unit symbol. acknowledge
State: 1650 g
